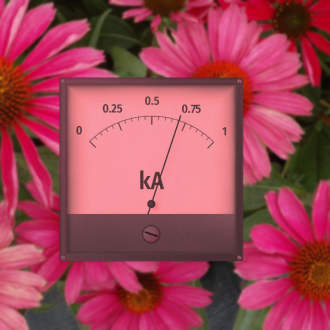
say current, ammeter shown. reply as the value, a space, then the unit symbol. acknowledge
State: 0.7 kA
